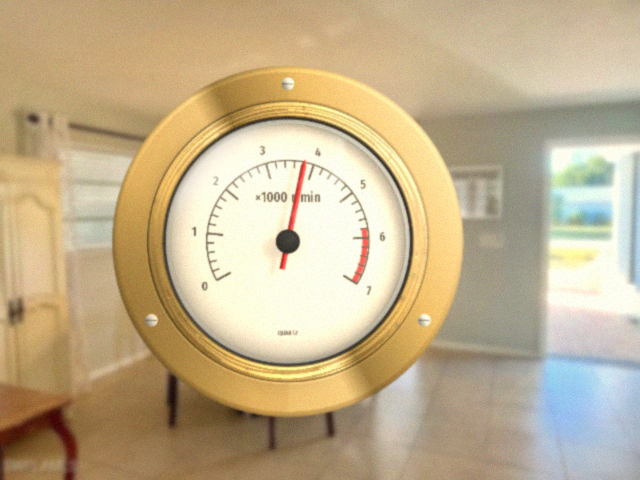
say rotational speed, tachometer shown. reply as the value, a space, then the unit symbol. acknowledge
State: 3800 rpm
